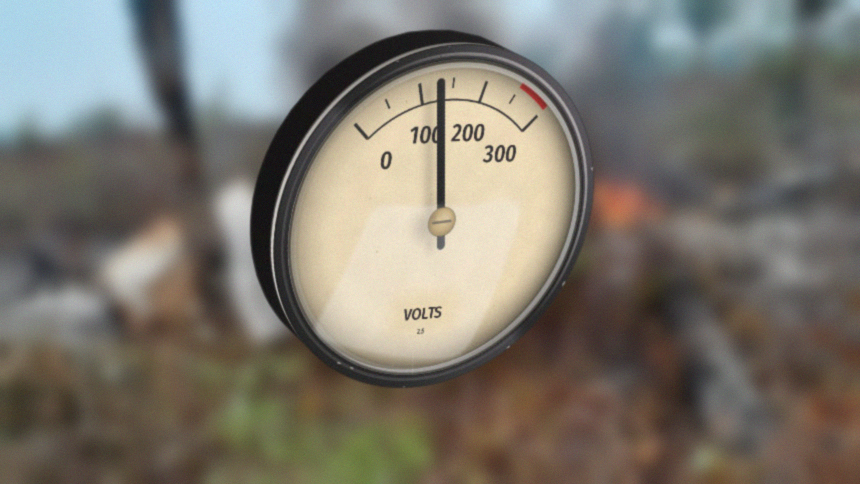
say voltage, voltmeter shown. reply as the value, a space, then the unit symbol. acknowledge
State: 125 V
